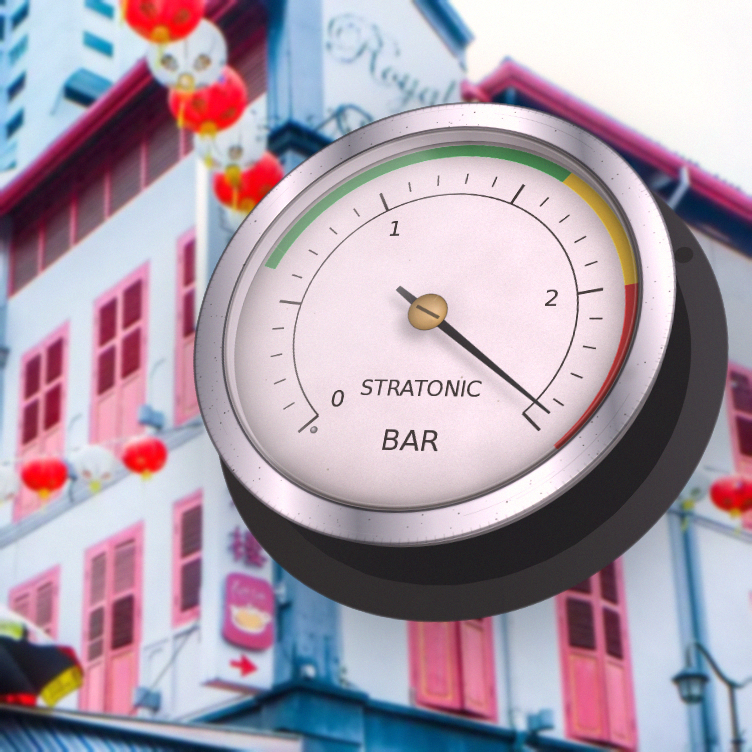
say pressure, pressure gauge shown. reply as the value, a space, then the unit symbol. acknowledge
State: 2.45 bar
